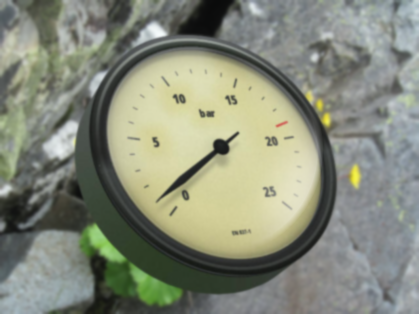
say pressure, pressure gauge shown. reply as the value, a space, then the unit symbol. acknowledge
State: 1 bar
